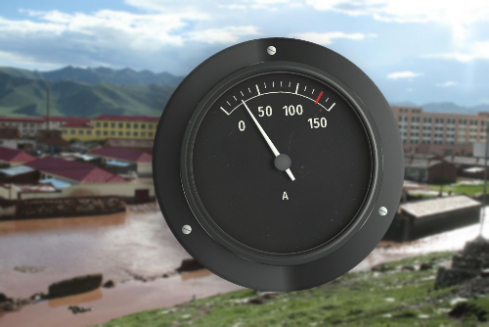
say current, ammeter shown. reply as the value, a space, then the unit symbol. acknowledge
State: 25 A
